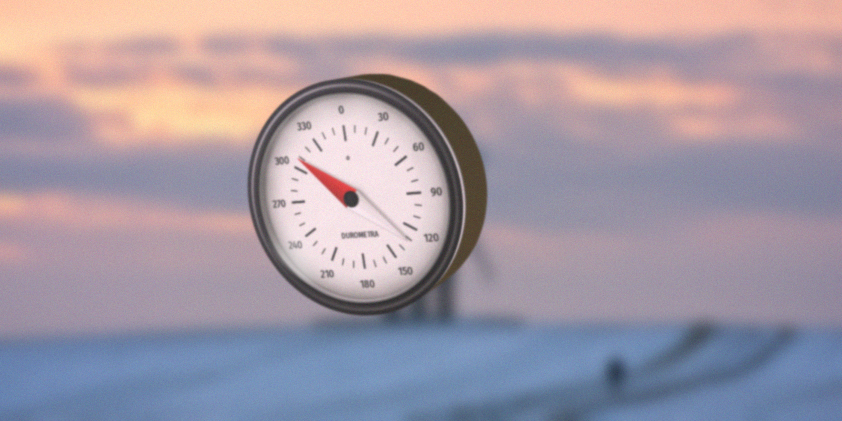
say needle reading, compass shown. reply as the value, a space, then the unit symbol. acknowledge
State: 310 °
